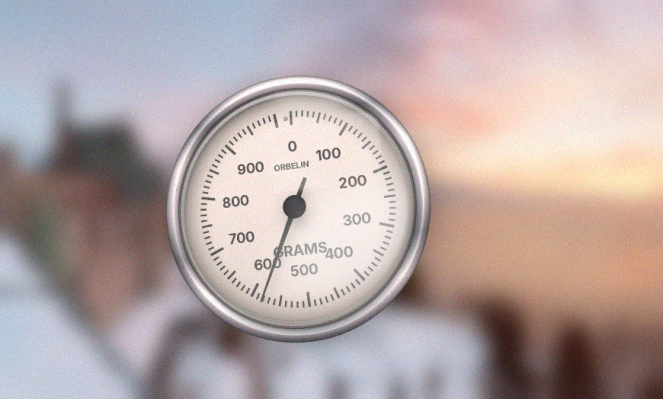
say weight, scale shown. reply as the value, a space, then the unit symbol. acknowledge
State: 580 g
